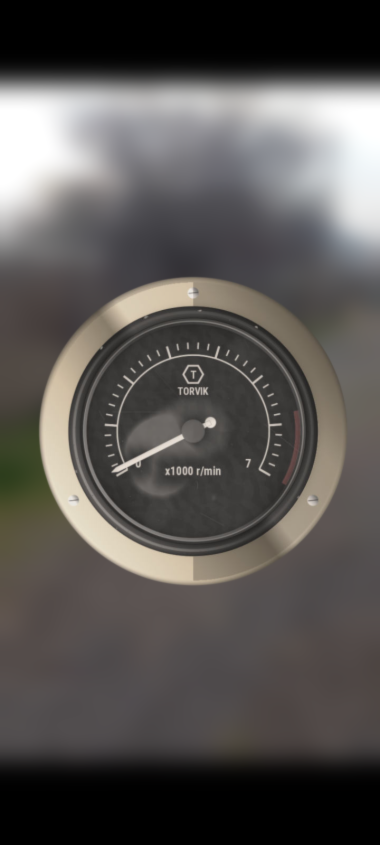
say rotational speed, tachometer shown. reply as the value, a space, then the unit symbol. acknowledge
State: 100 rpm
